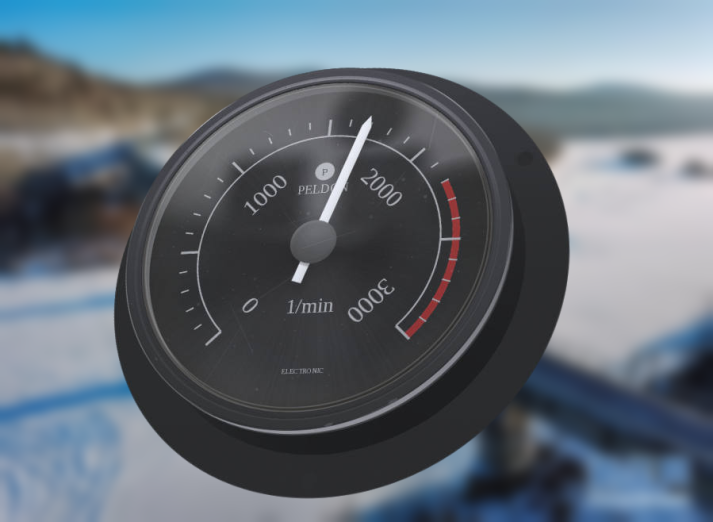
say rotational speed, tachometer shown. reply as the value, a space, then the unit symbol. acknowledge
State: 1700 rpm
